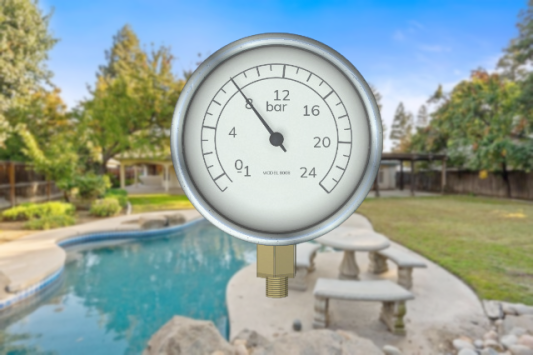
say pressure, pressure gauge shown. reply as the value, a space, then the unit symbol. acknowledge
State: 8 bar
